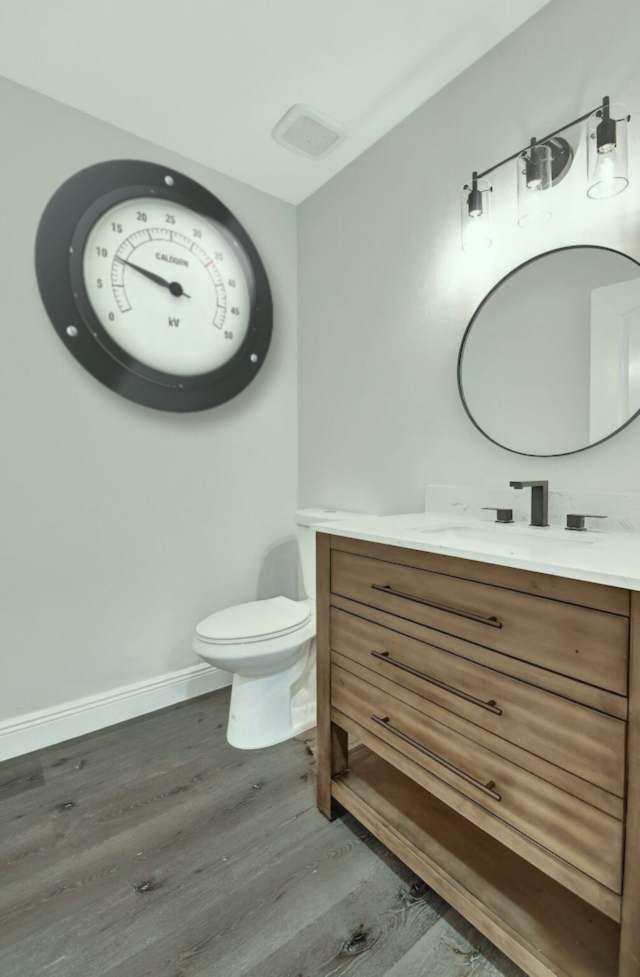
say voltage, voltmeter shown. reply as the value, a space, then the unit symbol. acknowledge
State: 10 kV
